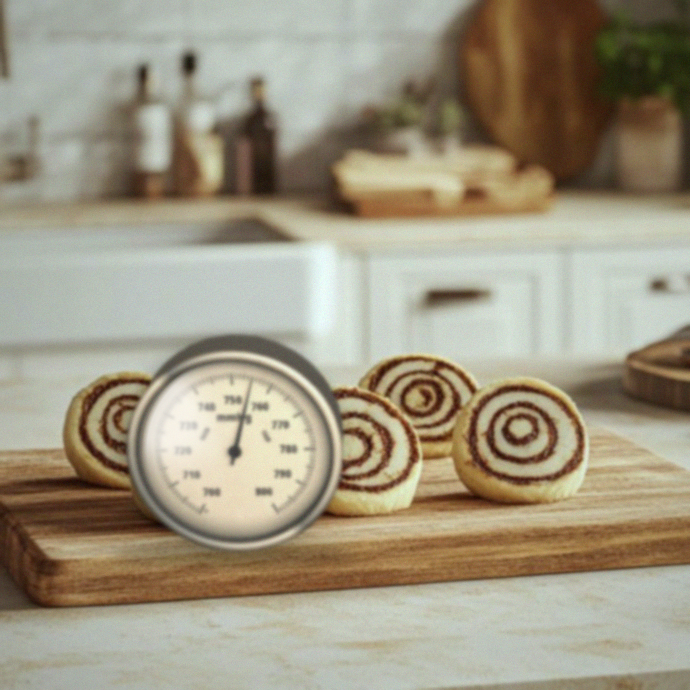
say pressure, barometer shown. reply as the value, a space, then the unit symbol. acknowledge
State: 755 mmHg
